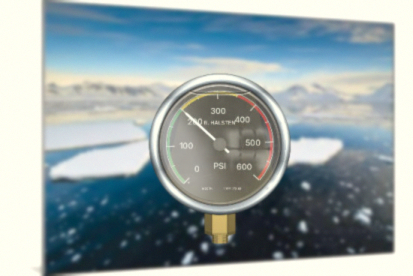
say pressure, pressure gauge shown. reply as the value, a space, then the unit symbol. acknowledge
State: 200 psi
